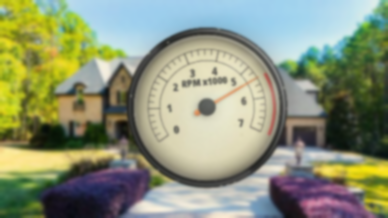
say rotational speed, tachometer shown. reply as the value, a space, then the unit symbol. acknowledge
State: 5400 rpm
